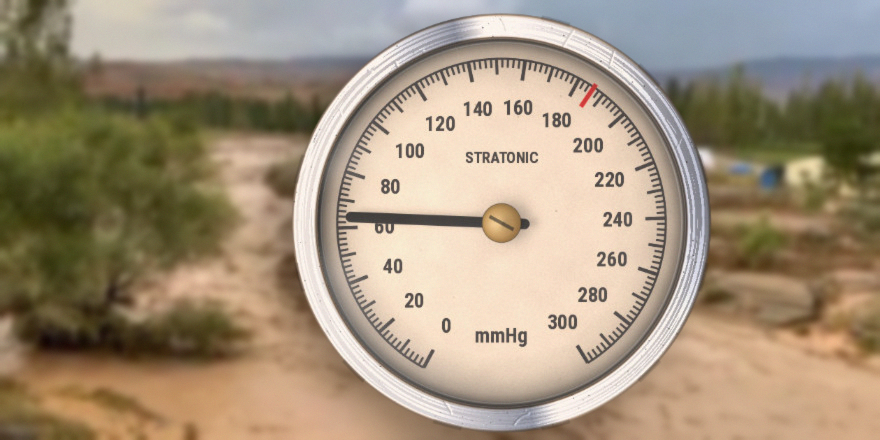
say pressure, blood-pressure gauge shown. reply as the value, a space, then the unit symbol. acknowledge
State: 64 mmHg
